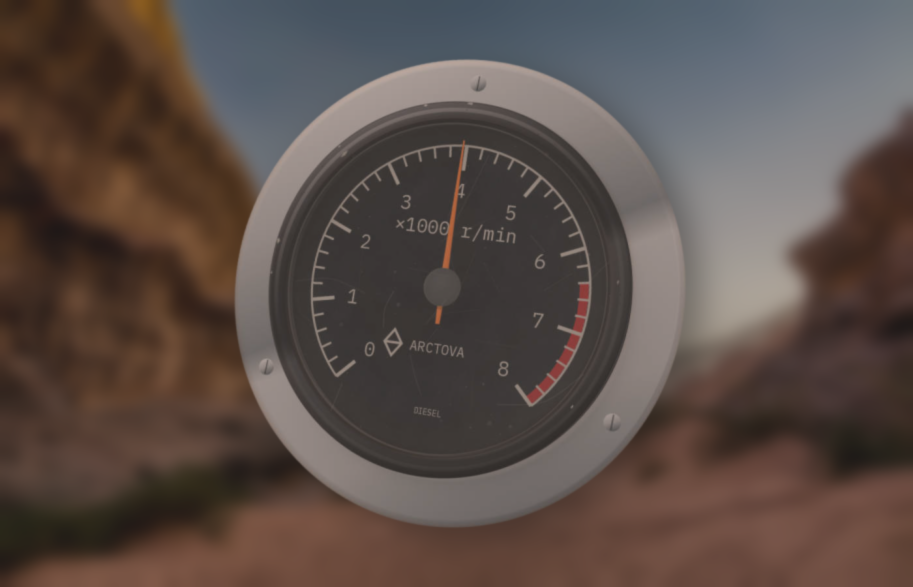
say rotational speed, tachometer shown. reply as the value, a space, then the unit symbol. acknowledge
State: 4000 rpm
